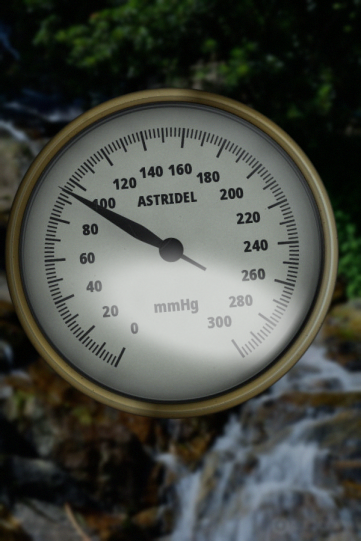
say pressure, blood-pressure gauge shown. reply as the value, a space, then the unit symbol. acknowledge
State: 94 mmHg
